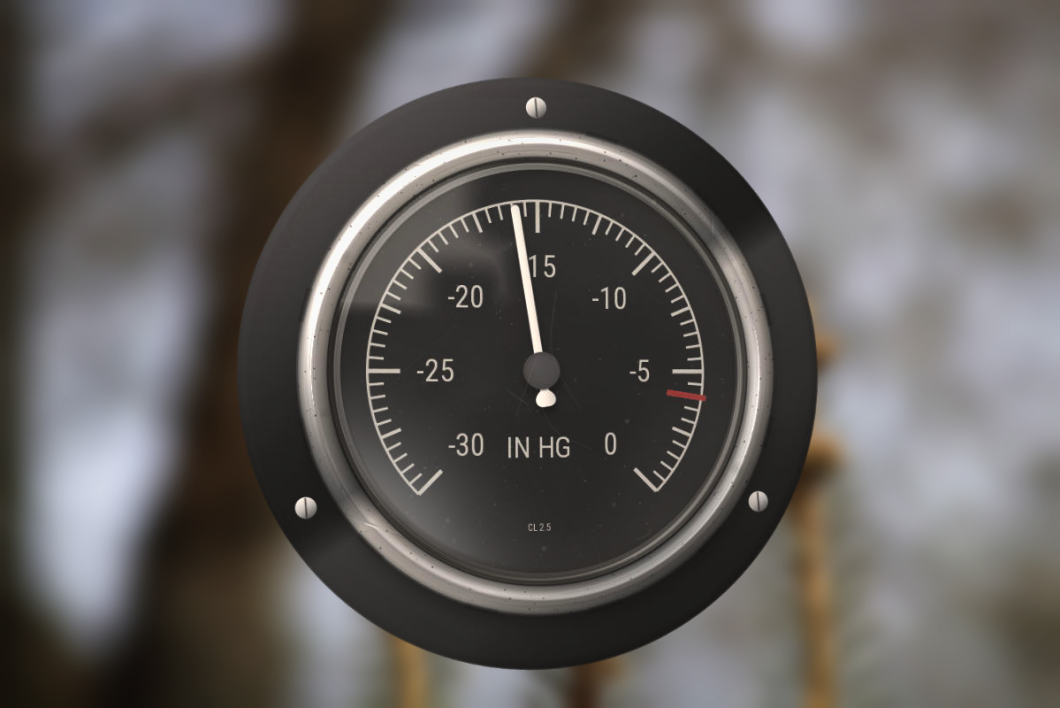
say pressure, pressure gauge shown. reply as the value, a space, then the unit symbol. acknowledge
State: -16 inHg
